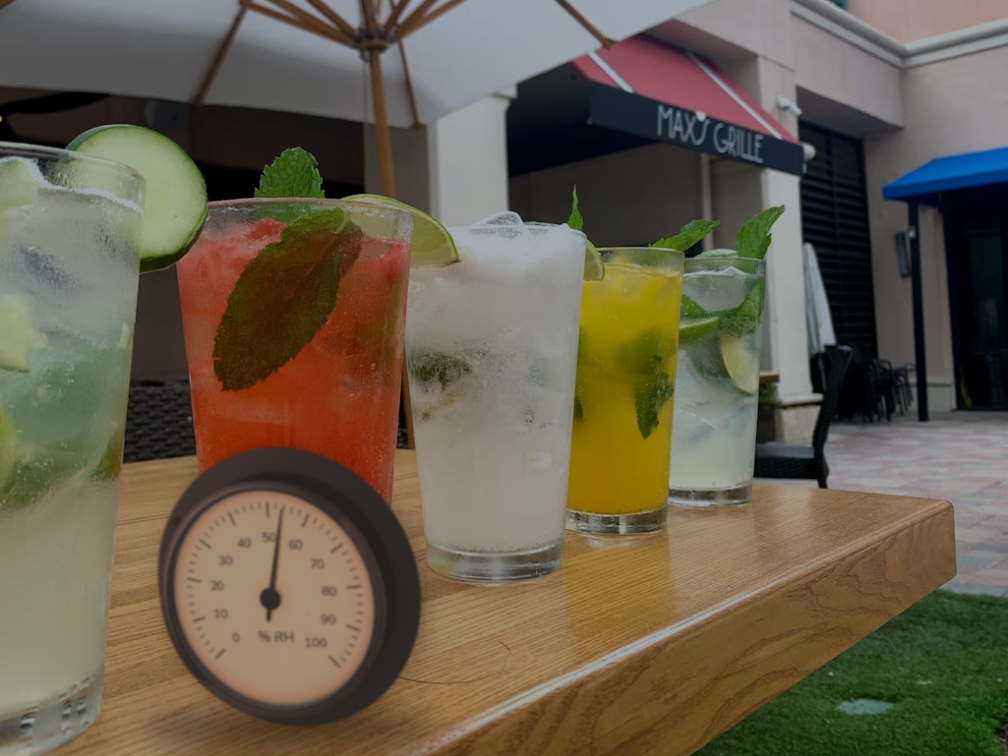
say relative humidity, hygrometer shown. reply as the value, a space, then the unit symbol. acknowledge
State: 54 %
